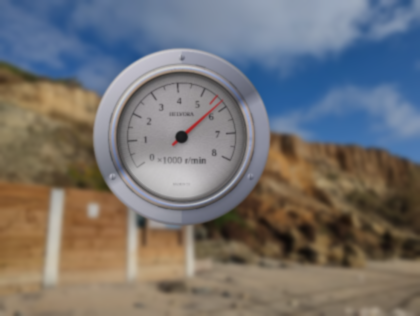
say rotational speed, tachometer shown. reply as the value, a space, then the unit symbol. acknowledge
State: 5750 rpm
